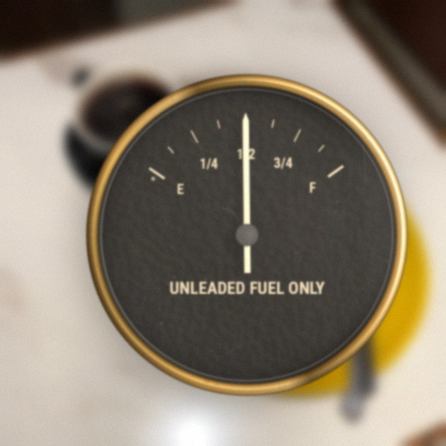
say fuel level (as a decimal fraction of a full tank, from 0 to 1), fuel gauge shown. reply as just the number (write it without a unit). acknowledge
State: 0.5
